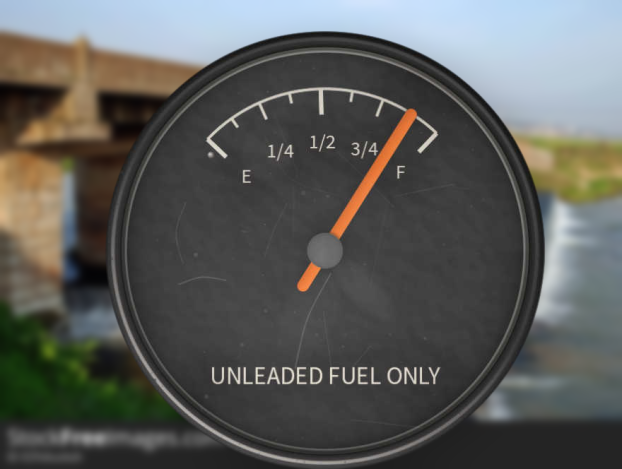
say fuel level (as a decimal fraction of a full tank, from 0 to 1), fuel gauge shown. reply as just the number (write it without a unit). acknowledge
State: 0.875
